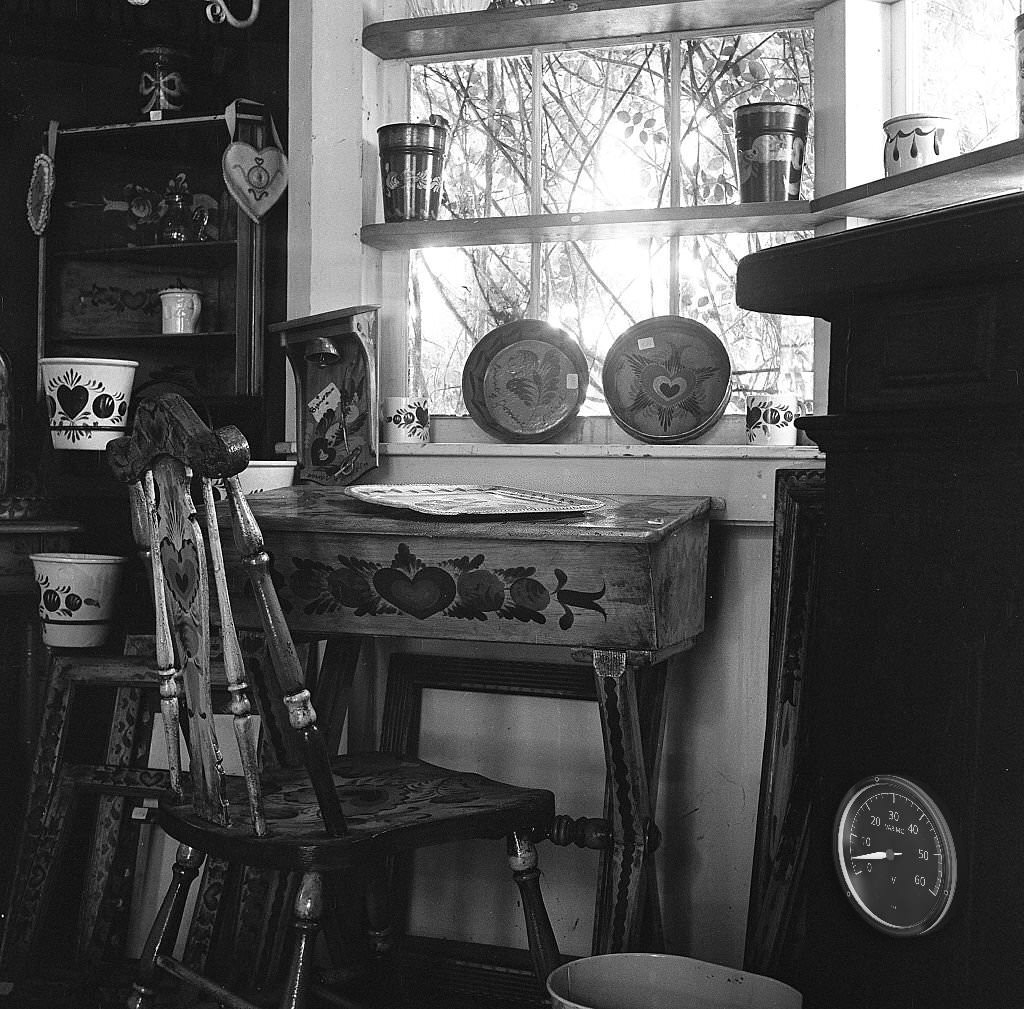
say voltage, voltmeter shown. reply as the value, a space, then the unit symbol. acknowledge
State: 4 V
